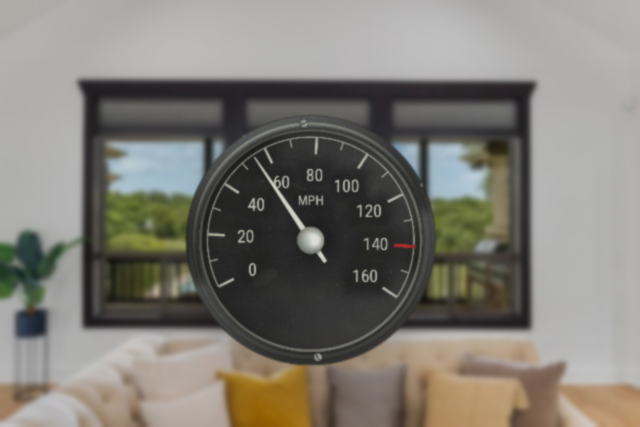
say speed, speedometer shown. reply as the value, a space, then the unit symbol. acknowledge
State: 55 mph
